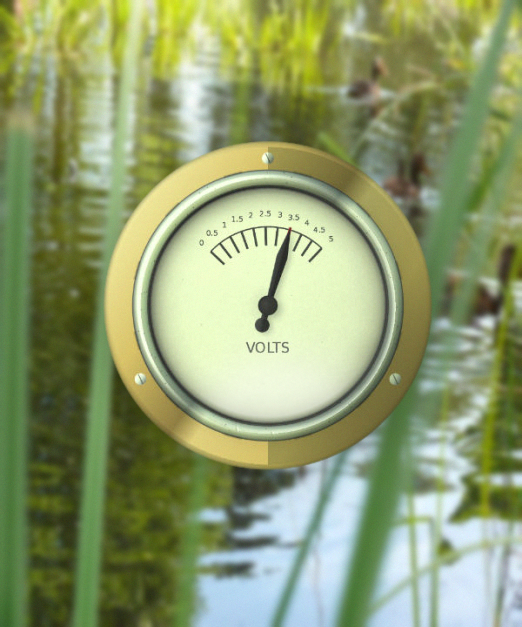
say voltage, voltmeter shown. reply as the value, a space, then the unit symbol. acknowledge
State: 3.5 V
